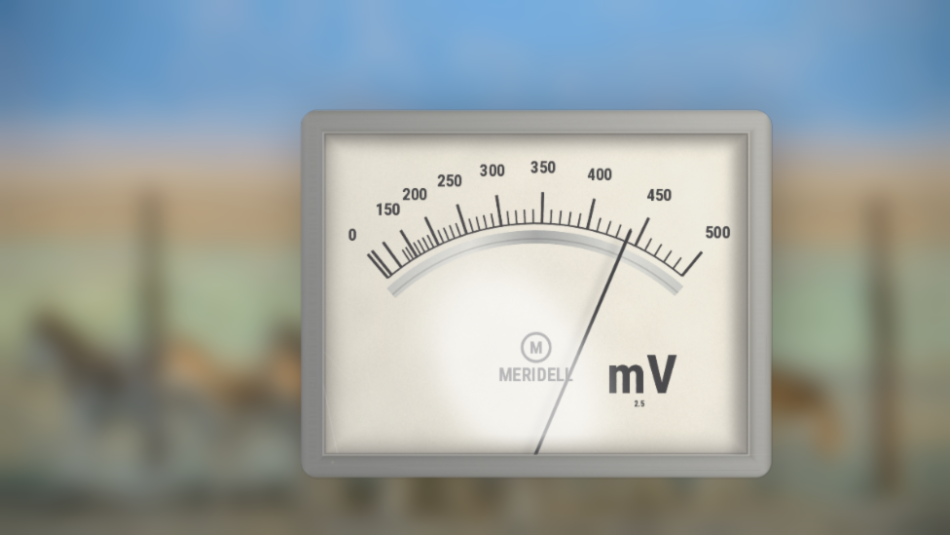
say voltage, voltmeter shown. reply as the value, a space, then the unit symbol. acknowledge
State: 440 mV
